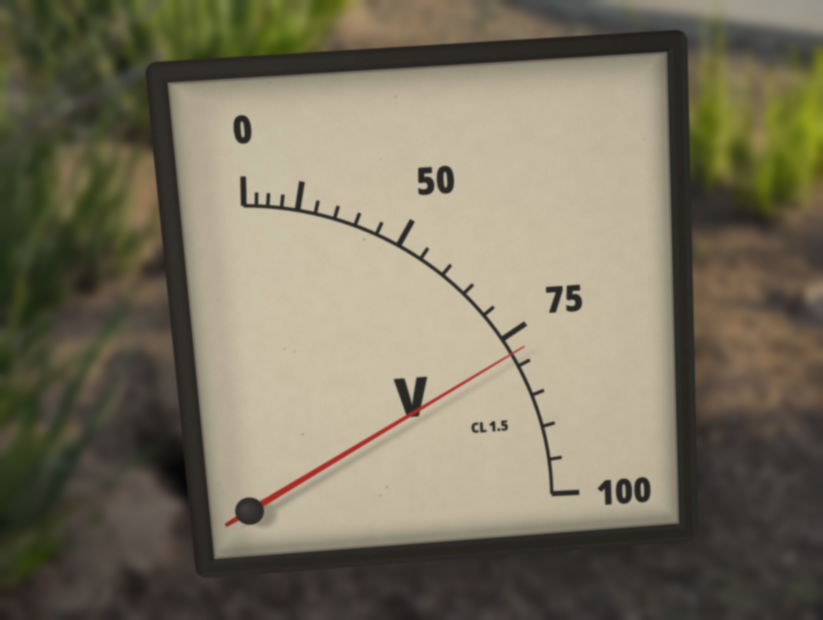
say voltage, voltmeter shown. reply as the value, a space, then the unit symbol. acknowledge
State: 77.5 V
